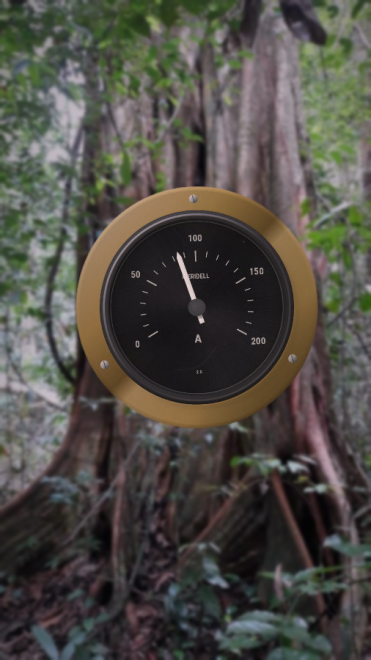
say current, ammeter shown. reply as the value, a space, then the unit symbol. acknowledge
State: 85 A
